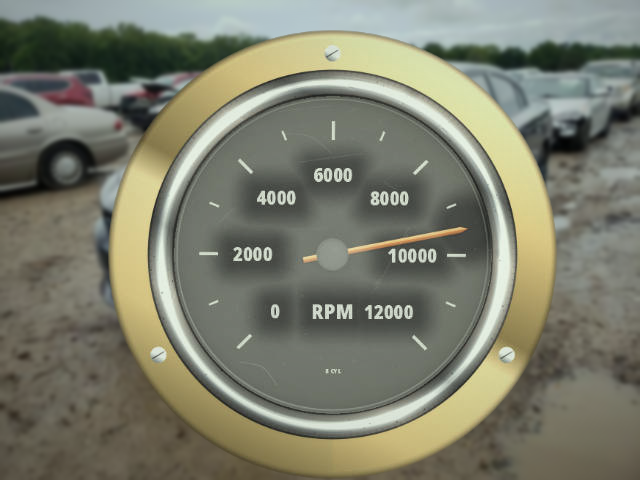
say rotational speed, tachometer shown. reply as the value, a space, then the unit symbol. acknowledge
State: 9500 rpm
